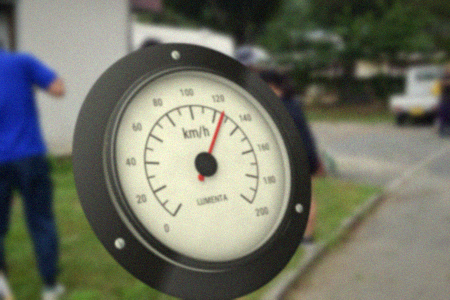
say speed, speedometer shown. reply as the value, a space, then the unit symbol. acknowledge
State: 125 km/h
